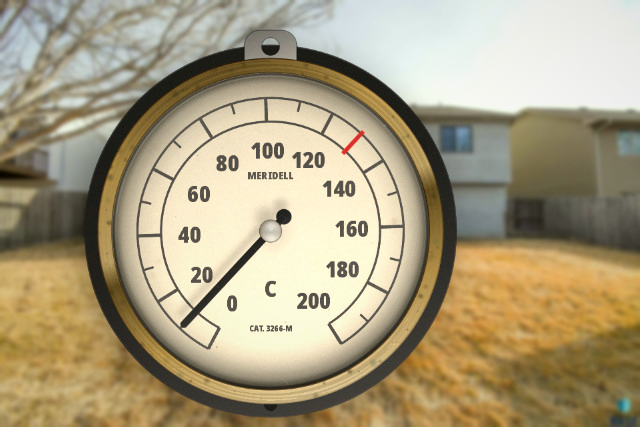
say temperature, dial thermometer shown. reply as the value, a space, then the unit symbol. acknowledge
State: 10 °C
